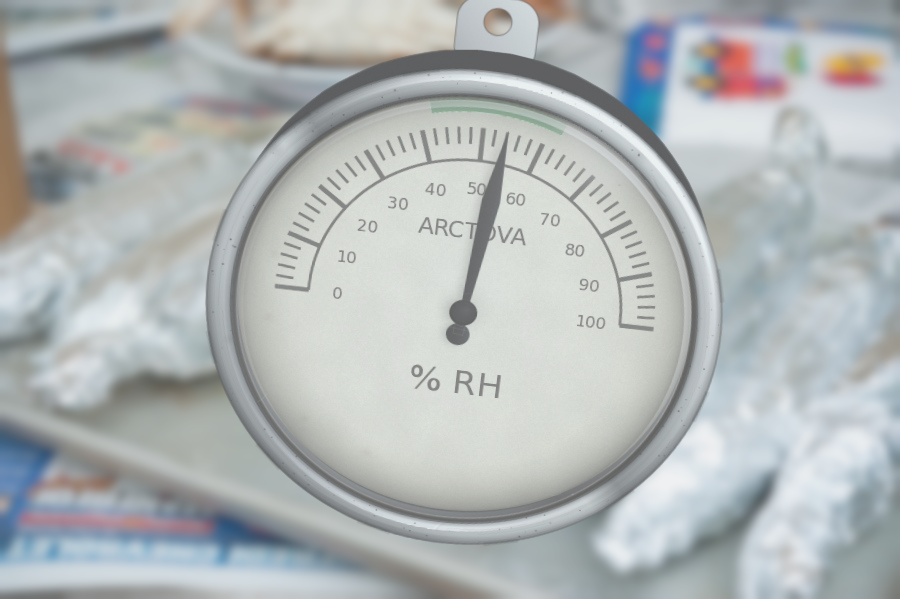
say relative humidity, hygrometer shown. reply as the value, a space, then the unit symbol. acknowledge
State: 54 %
